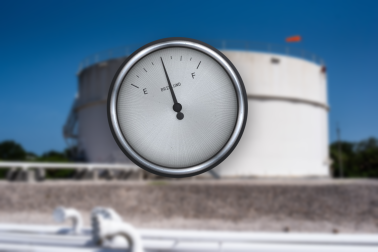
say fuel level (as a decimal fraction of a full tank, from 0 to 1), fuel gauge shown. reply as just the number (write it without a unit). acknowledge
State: 0.5
